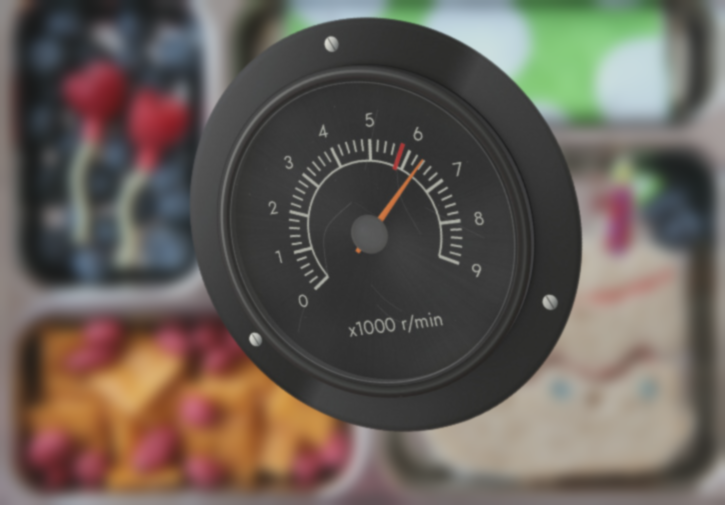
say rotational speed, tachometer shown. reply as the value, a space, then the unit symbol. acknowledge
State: 6400 rpm
